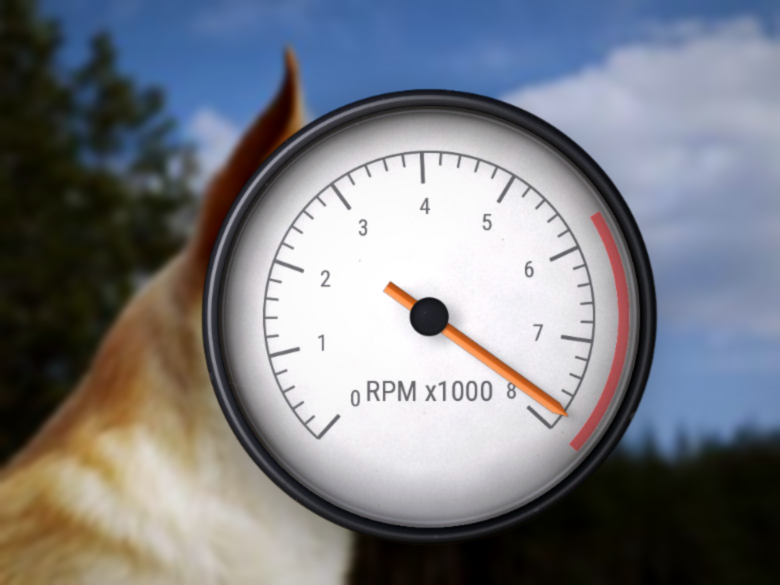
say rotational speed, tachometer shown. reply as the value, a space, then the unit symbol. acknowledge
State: 7800 rpm
